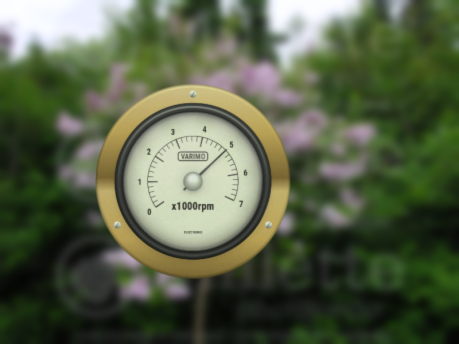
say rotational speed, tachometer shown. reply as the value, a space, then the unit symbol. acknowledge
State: 5000 rpm
